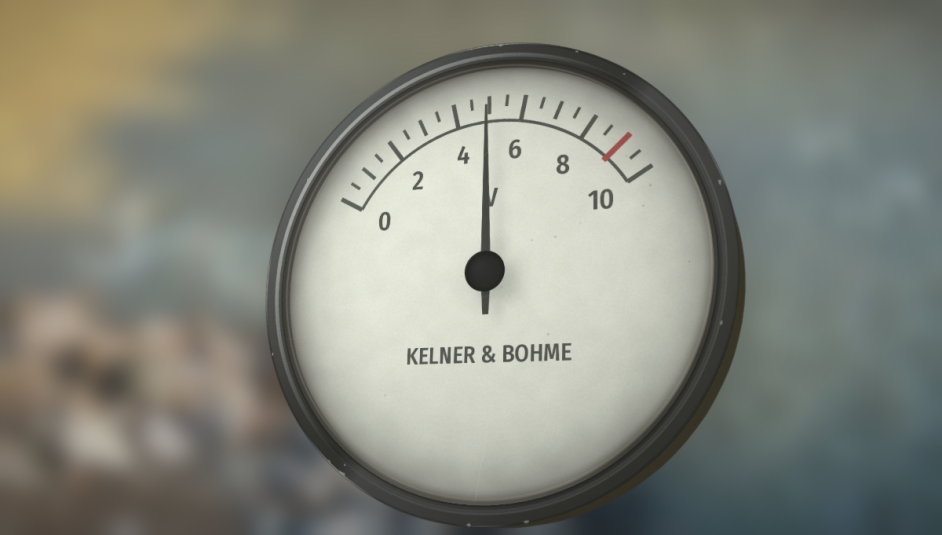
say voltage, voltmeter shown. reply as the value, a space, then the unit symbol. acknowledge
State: 5 V
